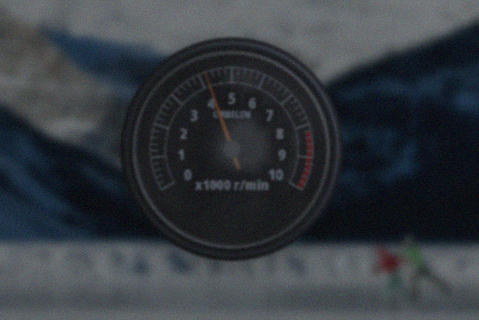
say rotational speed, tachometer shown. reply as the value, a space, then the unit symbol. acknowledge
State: 4200 rpm
